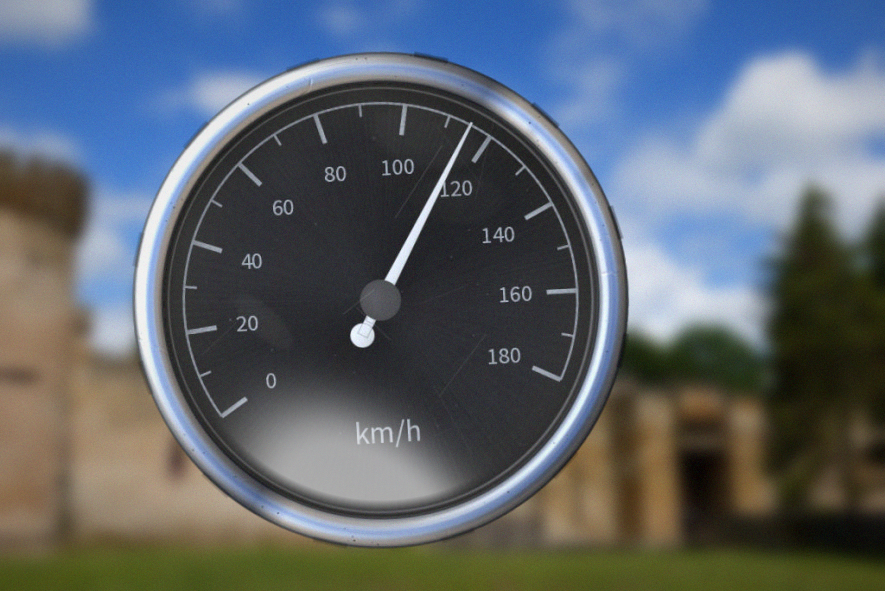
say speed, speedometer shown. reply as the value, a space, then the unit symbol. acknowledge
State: 115 km/h
